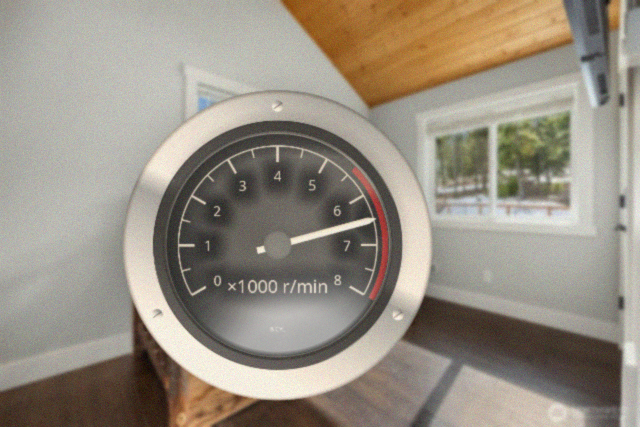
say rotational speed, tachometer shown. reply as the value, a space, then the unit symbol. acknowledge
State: 6500 rpm
